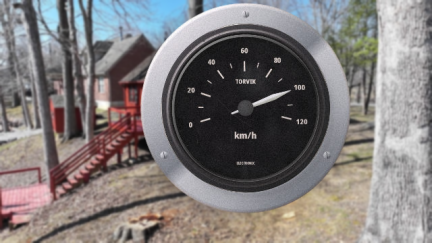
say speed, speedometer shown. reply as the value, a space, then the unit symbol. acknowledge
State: 100 km/h
